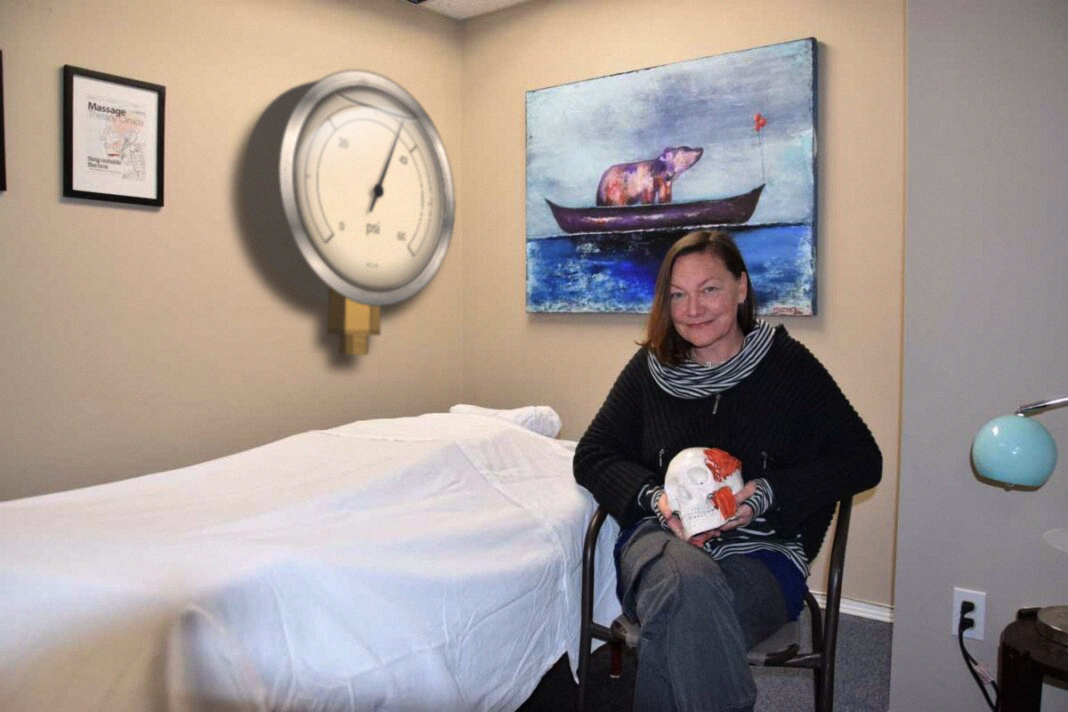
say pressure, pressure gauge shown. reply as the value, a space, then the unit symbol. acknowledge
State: 35 psi
